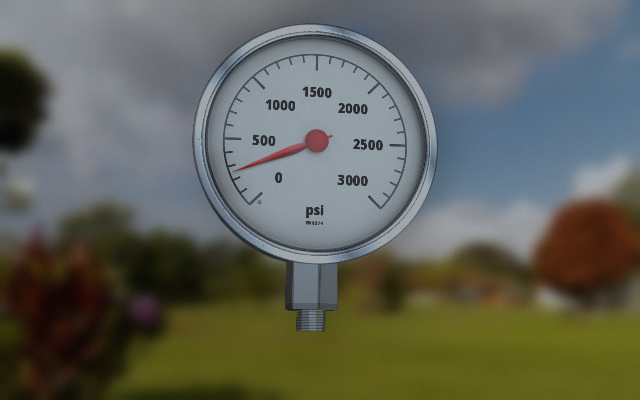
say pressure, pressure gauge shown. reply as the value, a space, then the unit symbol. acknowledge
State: 250 psi
